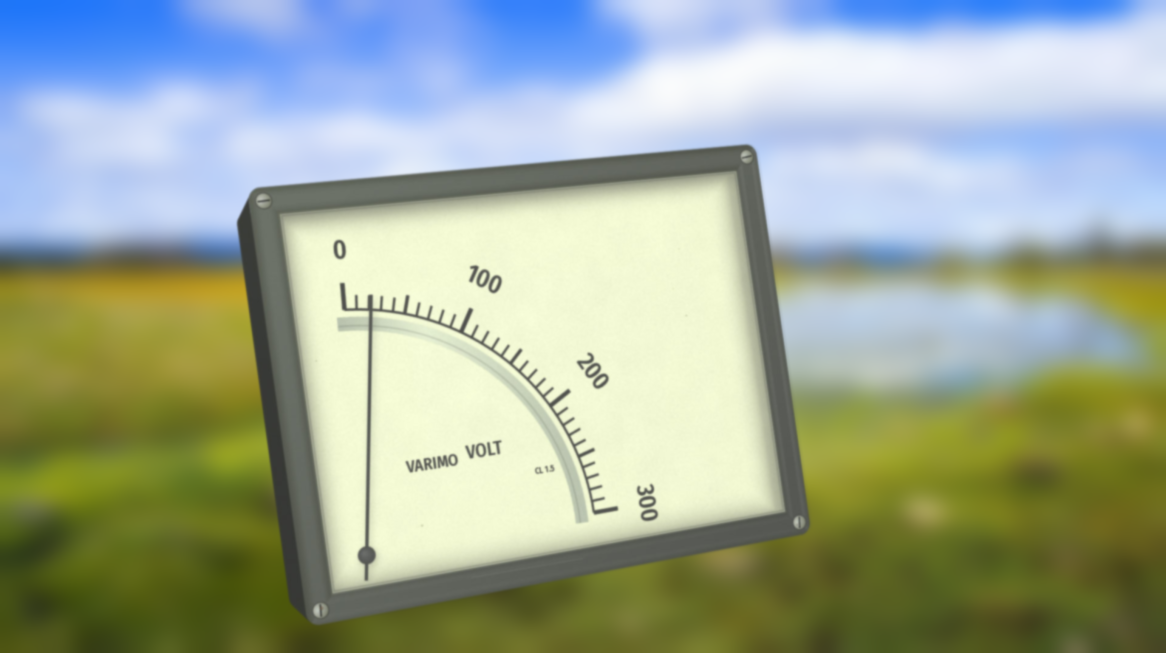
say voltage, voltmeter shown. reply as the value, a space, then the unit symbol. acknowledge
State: 20 V
